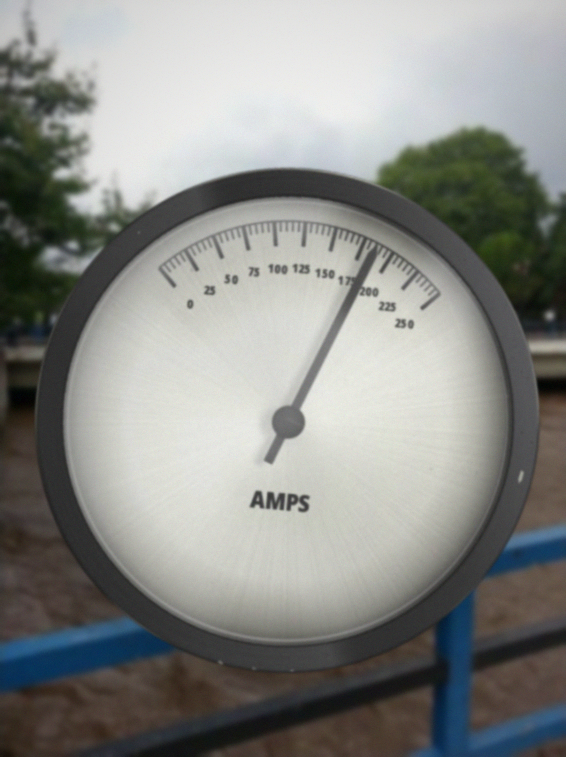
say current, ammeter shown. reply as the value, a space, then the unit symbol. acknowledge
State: 185 A
